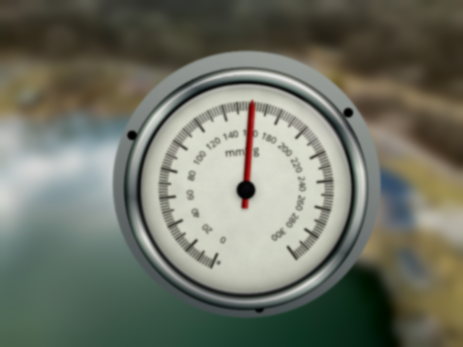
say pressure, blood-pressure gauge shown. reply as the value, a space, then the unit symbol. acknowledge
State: 160 mmHg
